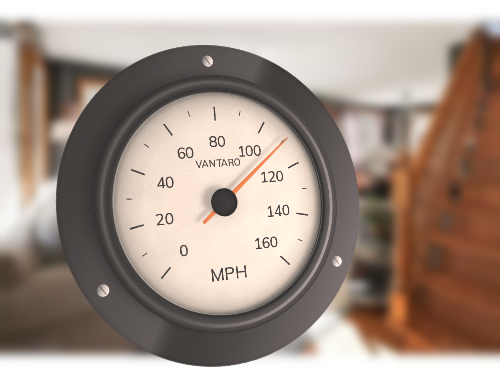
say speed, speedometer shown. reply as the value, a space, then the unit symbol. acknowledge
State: 110 mph
